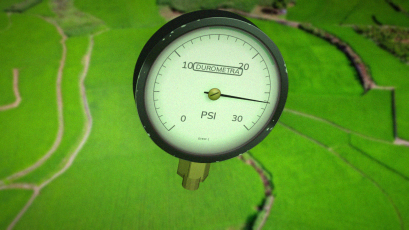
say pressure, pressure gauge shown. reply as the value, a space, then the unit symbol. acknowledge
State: 26 psi
